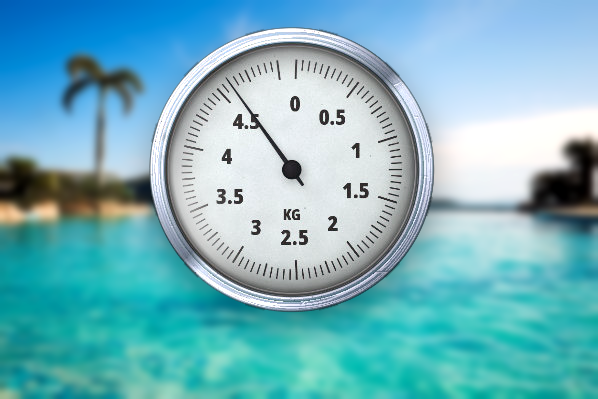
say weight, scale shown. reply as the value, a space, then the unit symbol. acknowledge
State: 4.6 kg
